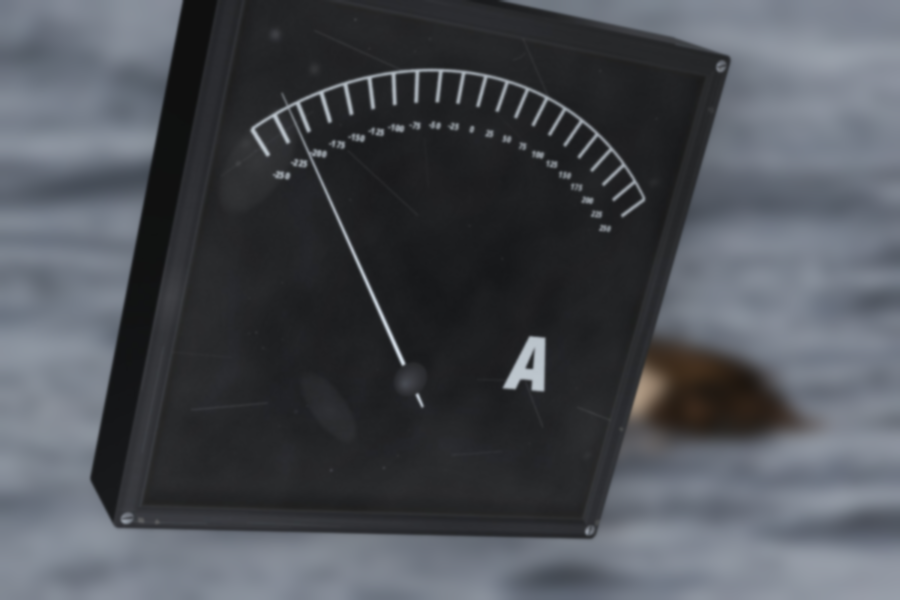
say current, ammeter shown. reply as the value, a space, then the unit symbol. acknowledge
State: -212.5 A
